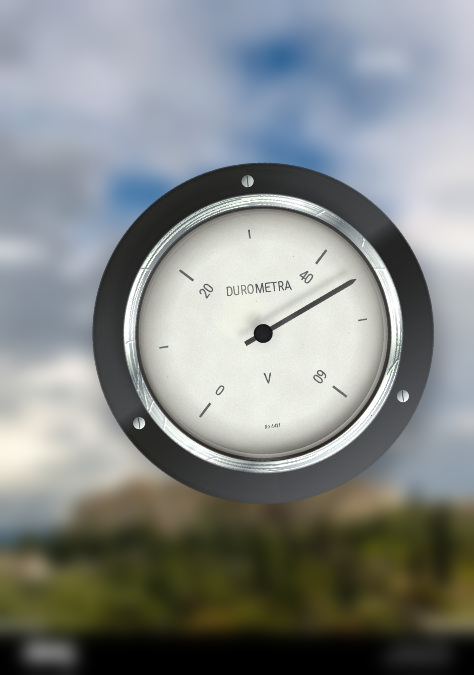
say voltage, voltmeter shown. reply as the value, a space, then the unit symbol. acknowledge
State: 45 V
